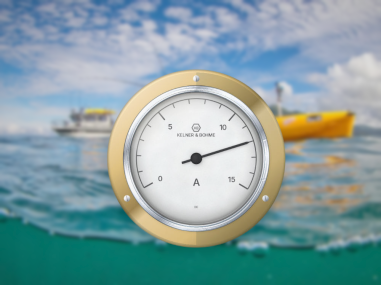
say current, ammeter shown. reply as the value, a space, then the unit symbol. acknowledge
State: 12 A
